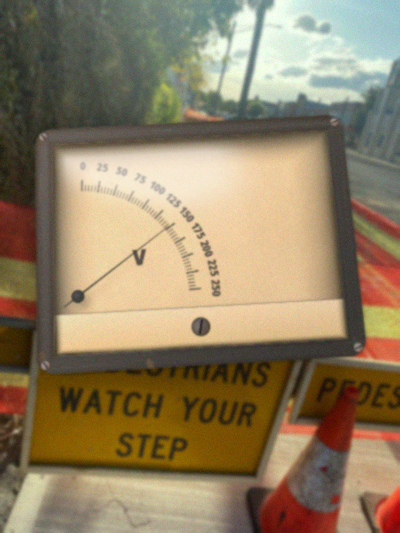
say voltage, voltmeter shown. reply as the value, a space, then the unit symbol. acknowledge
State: 150 V
